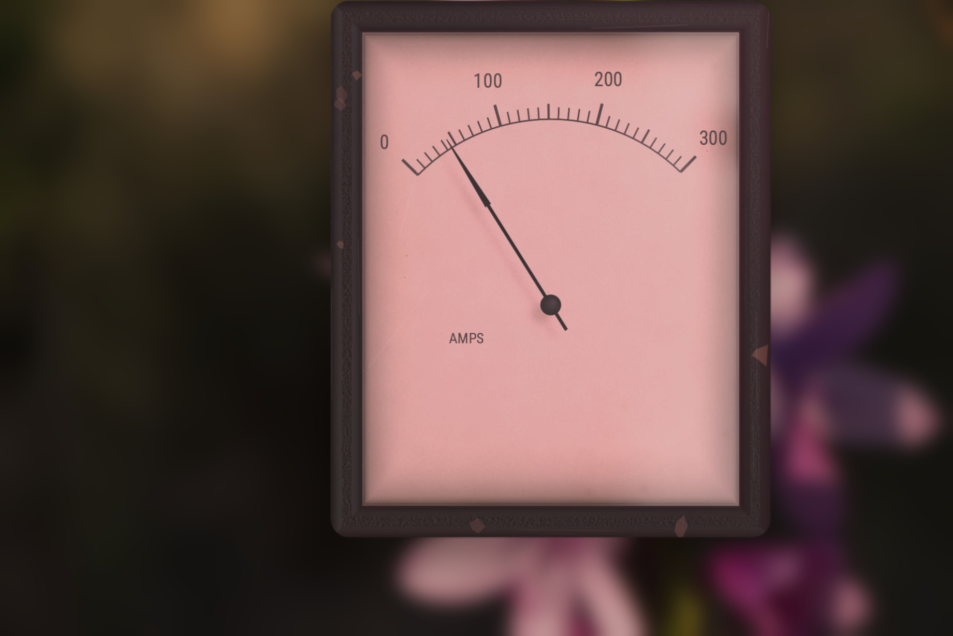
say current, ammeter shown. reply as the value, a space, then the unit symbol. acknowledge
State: 45 A
